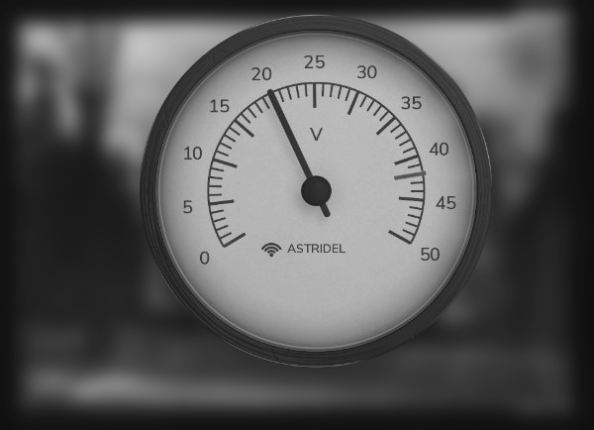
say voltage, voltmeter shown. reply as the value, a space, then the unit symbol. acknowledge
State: 20 V
